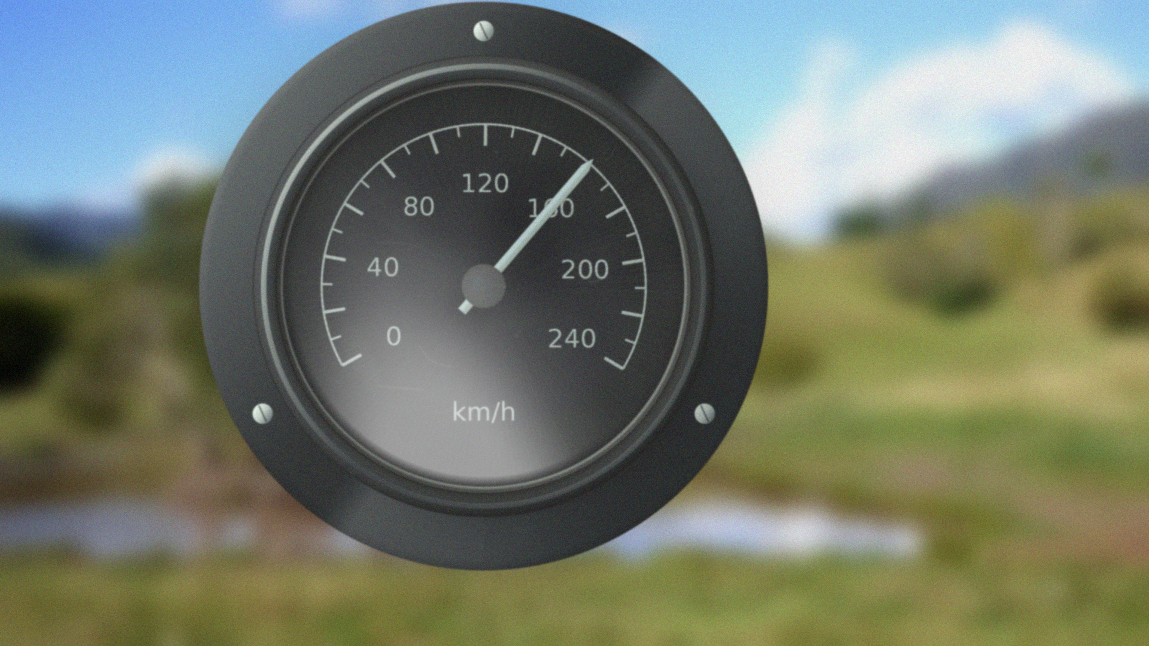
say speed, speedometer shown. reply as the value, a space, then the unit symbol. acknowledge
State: 160 km/h
